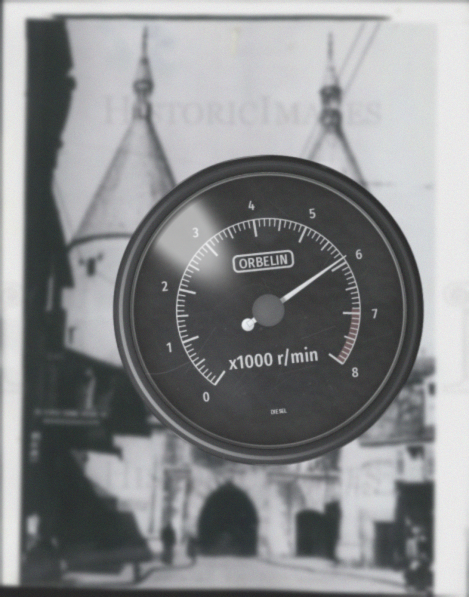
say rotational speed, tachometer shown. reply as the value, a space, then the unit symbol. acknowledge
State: 5900 rpm
